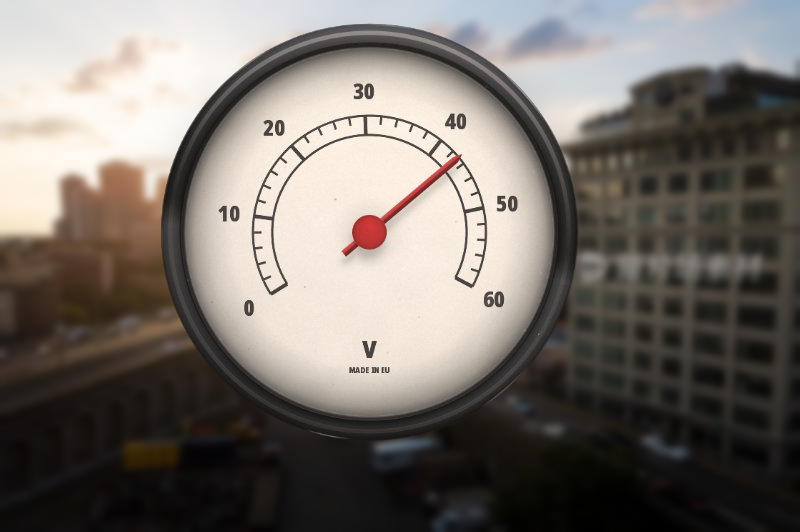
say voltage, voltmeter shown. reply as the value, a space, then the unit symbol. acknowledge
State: 43 V
